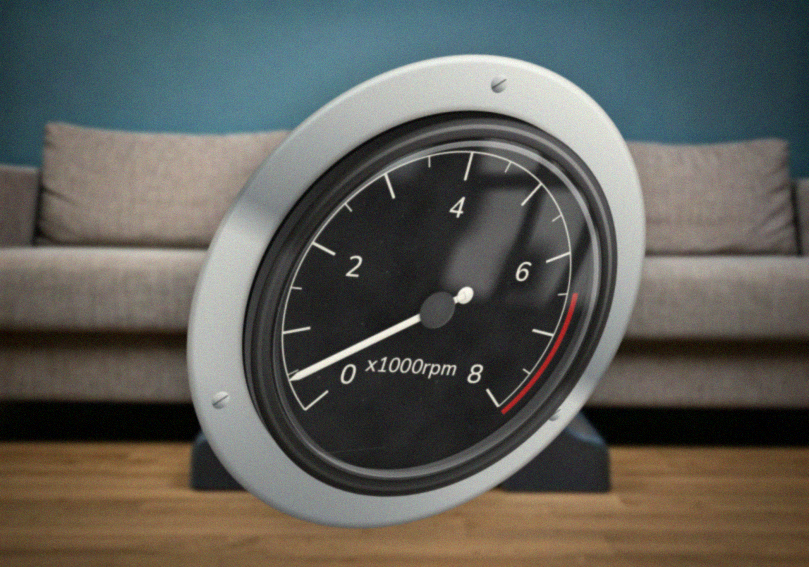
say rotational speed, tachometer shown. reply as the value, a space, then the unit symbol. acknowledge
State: 500 rpm
